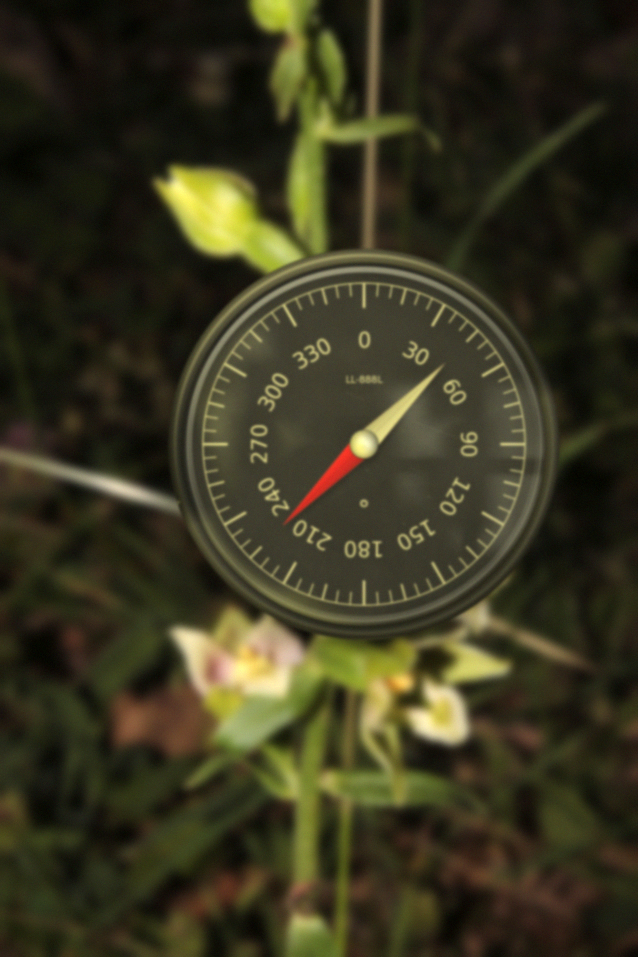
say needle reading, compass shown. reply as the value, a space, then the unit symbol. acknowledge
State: 225 °
